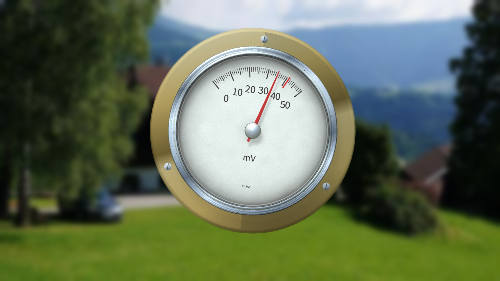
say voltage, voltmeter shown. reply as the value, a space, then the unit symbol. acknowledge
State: 35 mV
